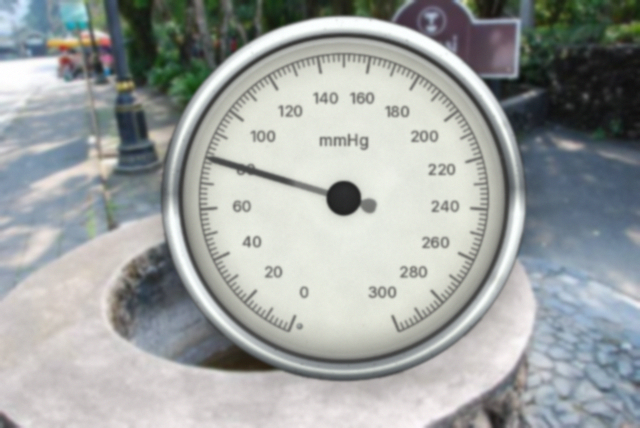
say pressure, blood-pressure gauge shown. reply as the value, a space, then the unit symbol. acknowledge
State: 80 mmHg
